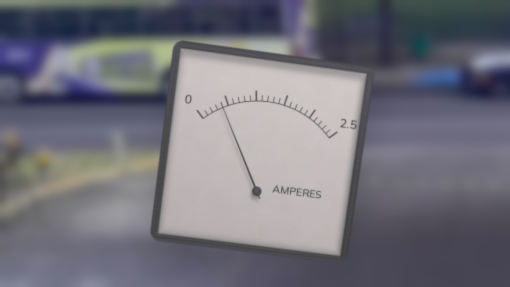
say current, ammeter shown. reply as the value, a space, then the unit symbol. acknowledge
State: 0.4 A
